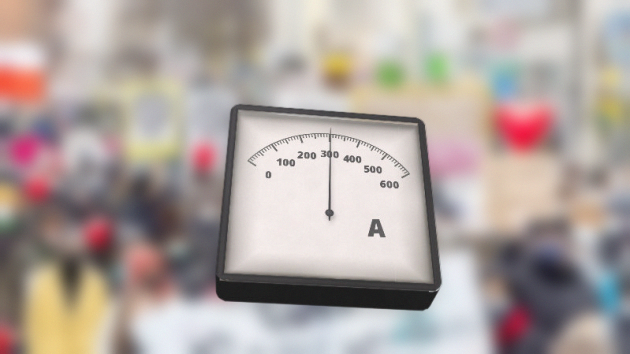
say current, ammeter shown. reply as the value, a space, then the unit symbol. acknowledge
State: 300 A
